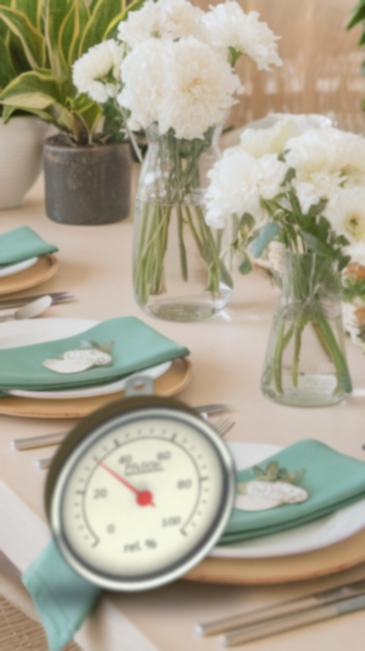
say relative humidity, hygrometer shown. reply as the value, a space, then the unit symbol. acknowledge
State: 32 %
